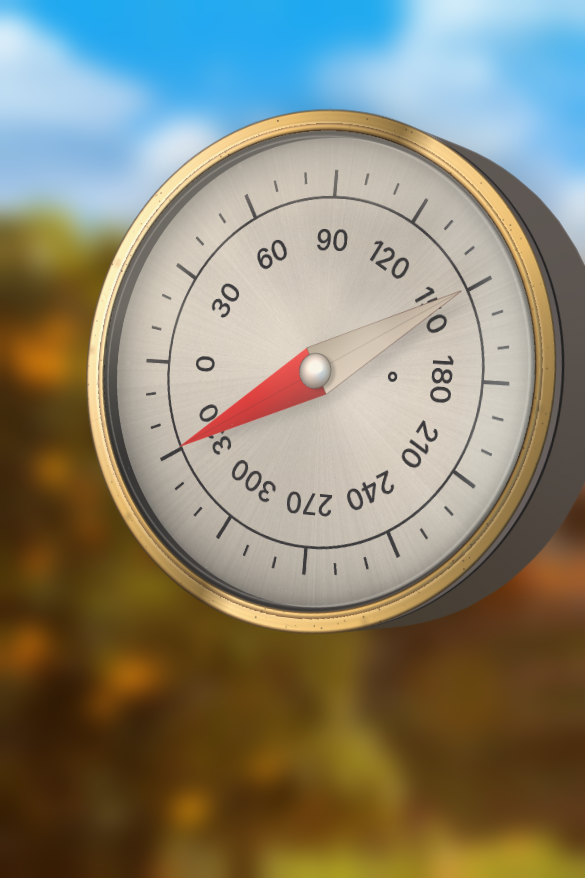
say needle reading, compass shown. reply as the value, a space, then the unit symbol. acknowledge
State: 330 °
